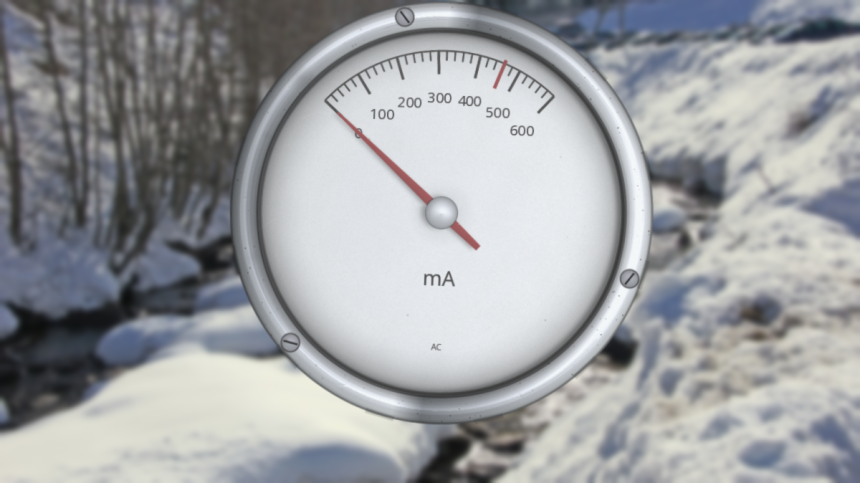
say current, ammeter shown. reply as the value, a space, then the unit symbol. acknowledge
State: 0 mA
